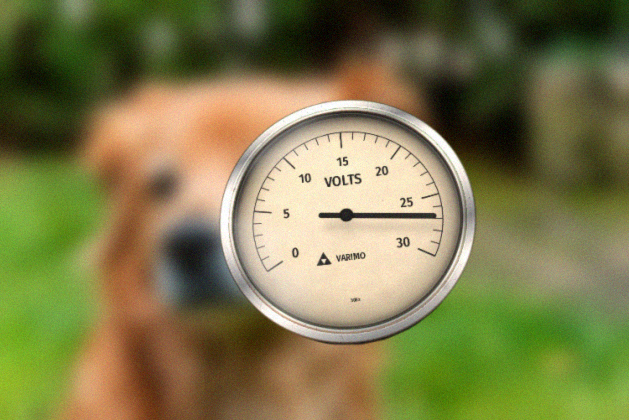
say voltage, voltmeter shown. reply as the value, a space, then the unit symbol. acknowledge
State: 27 V
